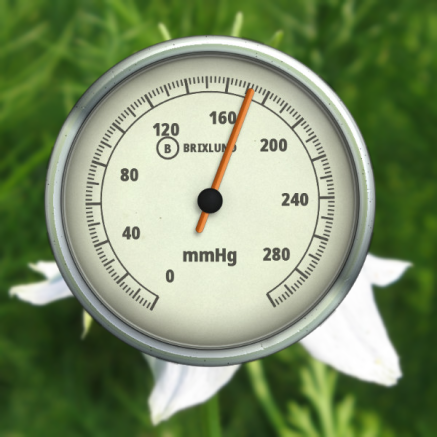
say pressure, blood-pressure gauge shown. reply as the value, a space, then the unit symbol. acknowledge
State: 172 mmHg
